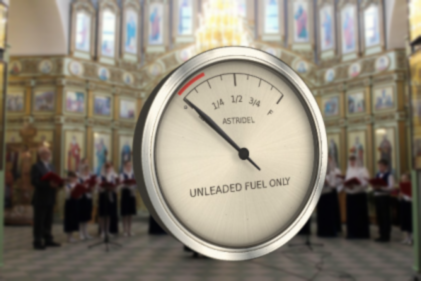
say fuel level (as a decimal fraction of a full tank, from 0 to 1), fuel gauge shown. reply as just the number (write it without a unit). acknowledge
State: 0
